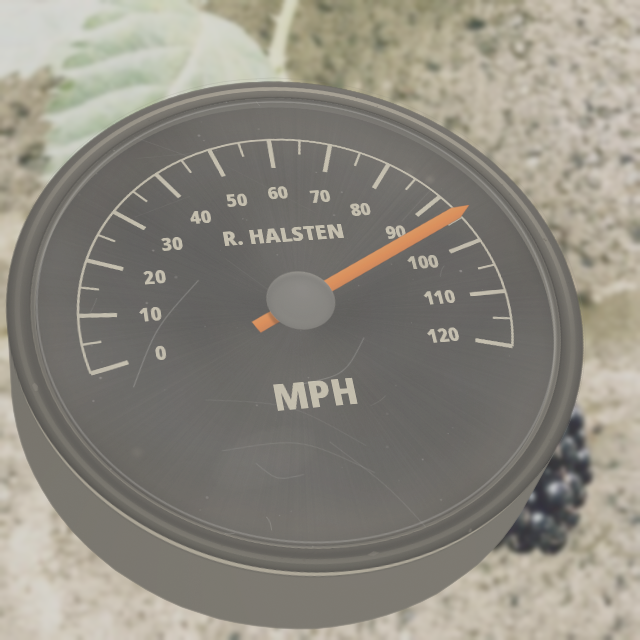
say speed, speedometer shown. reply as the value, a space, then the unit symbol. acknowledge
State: 95 mph
